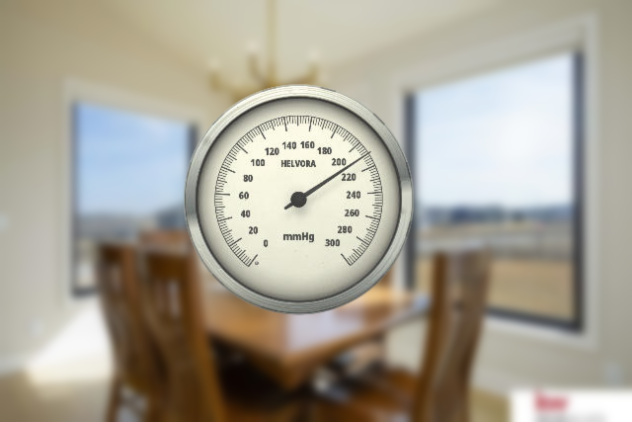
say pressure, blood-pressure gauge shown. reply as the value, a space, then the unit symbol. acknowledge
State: 210 mmHg
